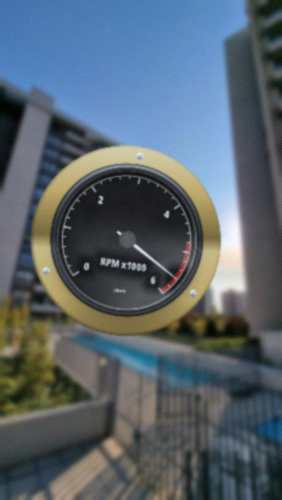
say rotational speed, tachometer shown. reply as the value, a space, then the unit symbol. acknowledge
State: 5600 rpm
